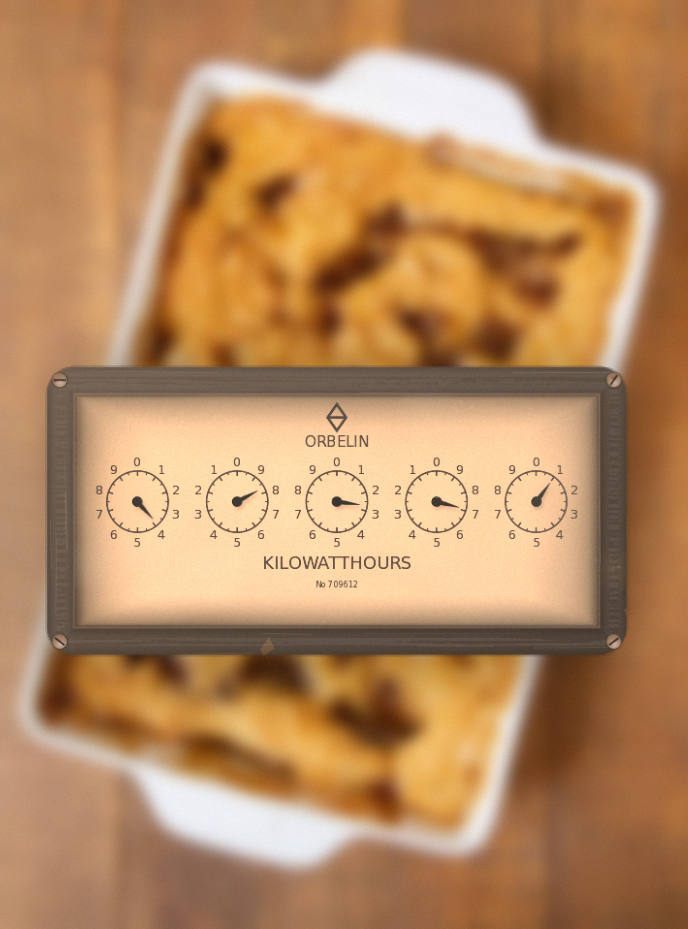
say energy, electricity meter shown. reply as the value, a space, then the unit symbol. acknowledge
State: 38271 kWh
